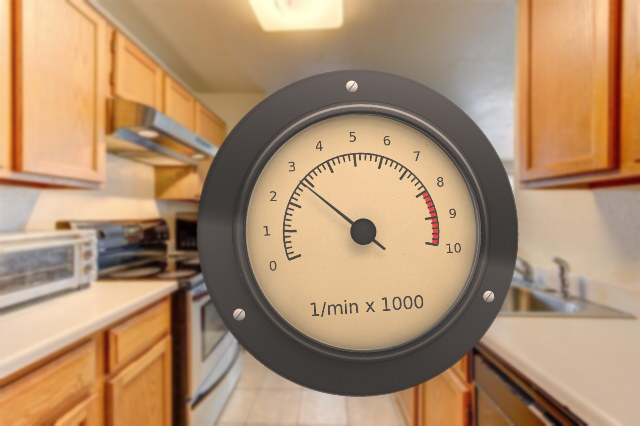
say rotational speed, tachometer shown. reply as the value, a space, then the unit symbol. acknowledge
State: 2800 rpm
